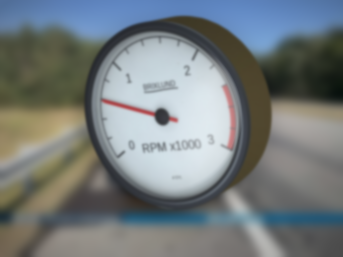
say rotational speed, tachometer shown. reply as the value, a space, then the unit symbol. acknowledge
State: 600 rpm
